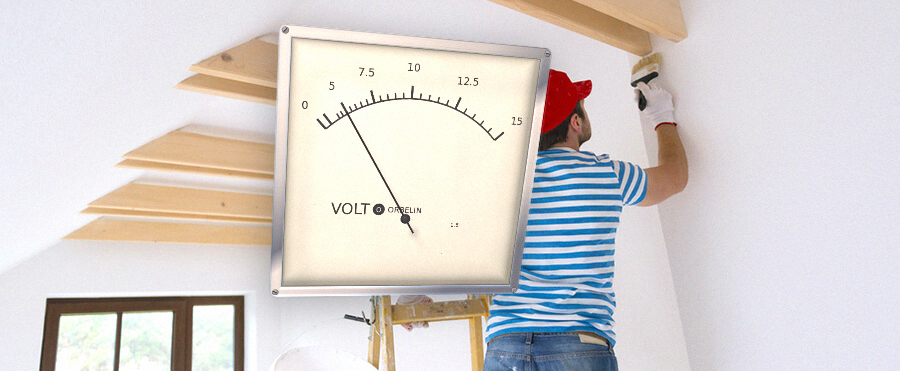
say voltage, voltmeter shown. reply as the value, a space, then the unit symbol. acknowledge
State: 5 V
